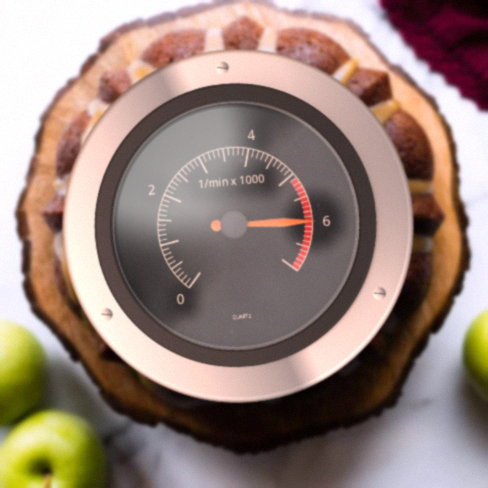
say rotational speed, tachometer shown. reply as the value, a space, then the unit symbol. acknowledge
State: 6000 rpm
